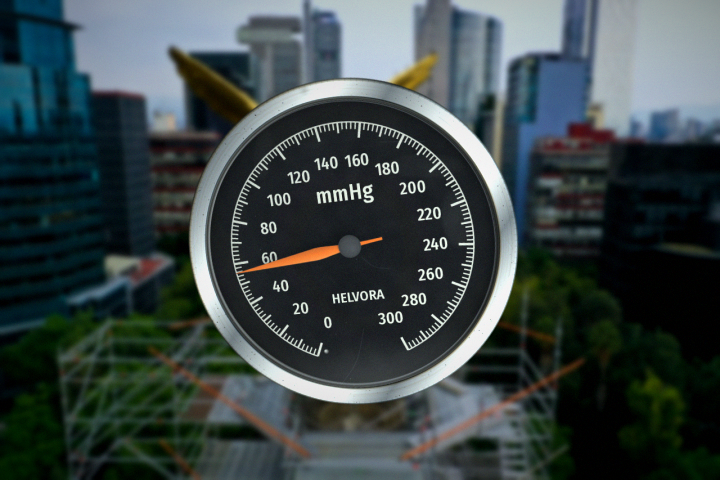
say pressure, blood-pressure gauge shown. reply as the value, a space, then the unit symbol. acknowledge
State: 56 mmHg
